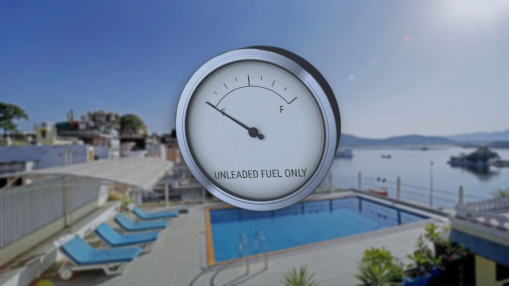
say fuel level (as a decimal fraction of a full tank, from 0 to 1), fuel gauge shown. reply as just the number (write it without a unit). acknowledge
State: 0
